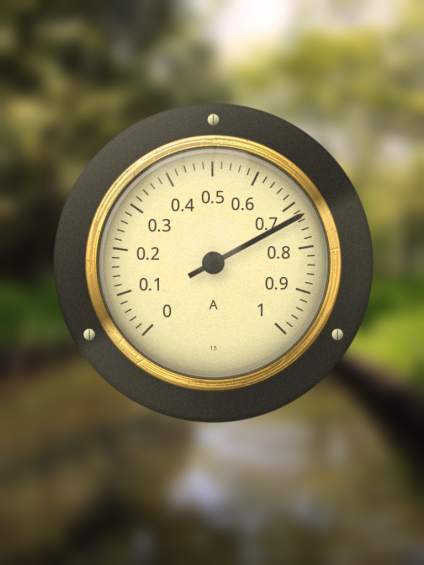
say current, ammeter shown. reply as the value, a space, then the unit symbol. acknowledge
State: 0.73 A
